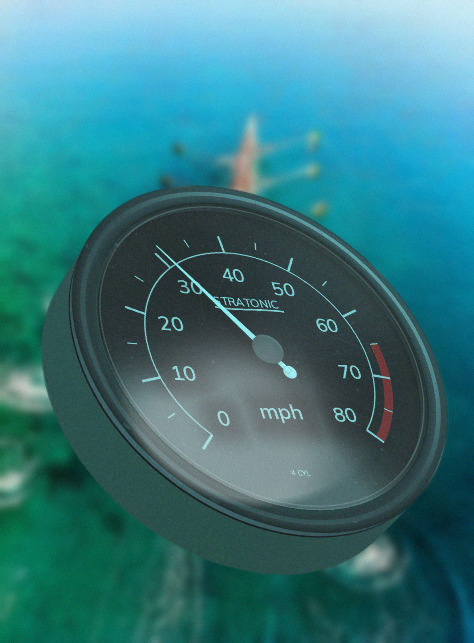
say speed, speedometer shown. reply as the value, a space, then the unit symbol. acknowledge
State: 30 mph
